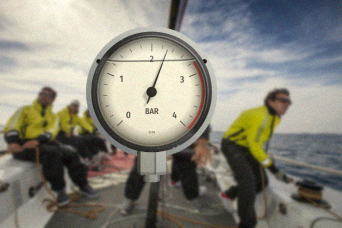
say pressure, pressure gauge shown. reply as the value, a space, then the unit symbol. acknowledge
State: 2.3 bar
